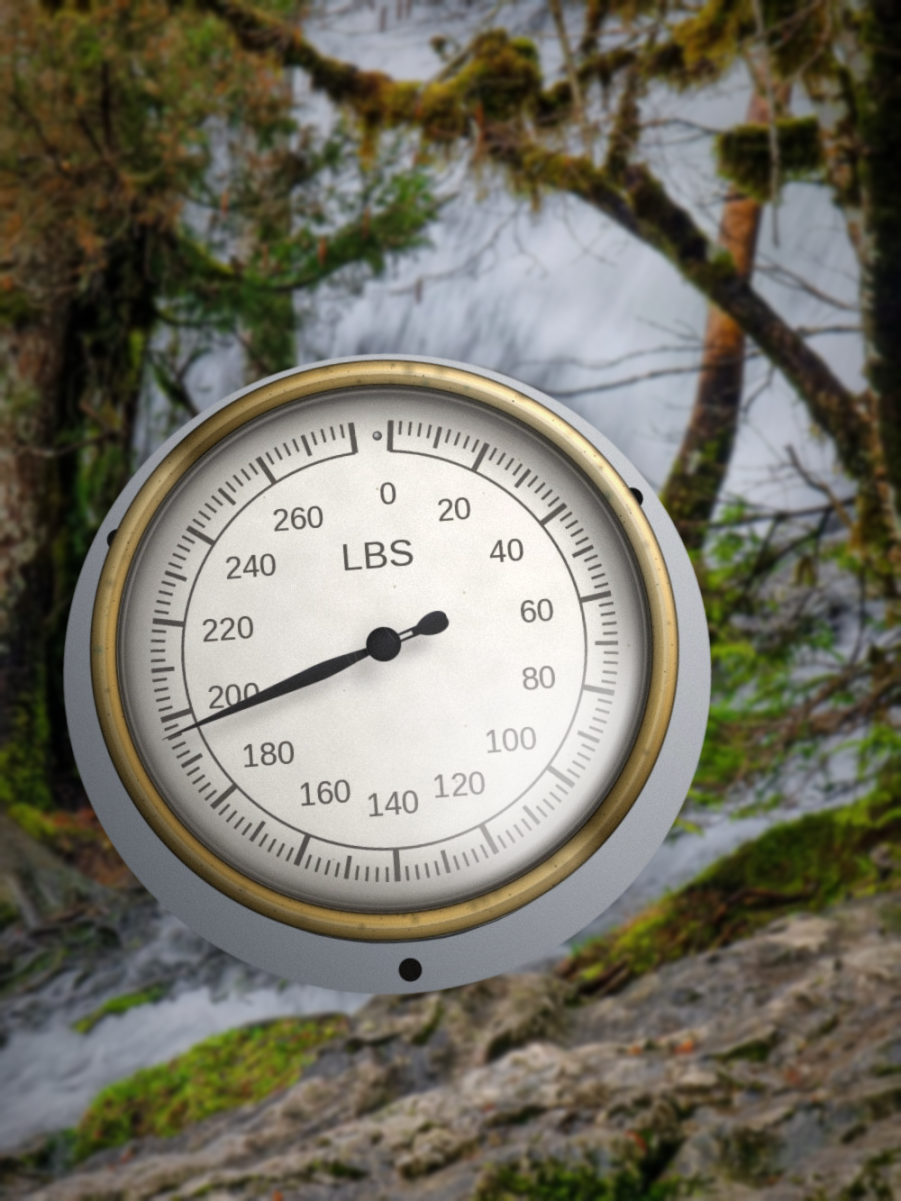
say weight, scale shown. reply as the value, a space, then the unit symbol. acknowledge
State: 196 lb
